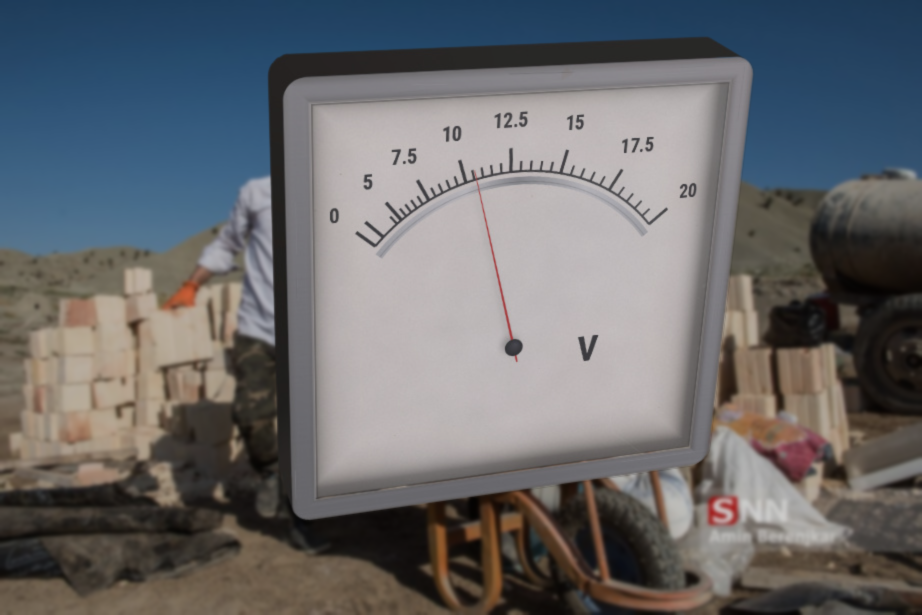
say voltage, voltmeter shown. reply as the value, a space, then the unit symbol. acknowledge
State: 10.5 V
